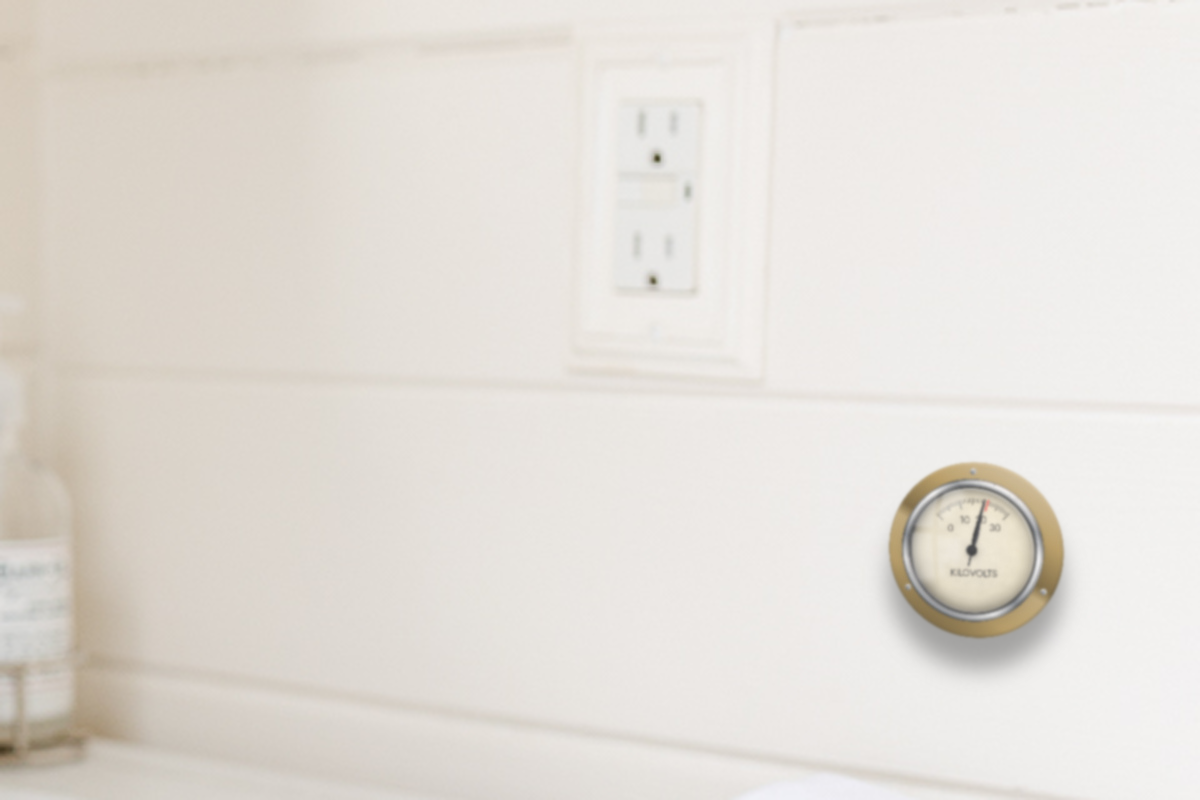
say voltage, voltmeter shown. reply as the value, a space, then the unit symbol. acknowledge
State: 20 kV
